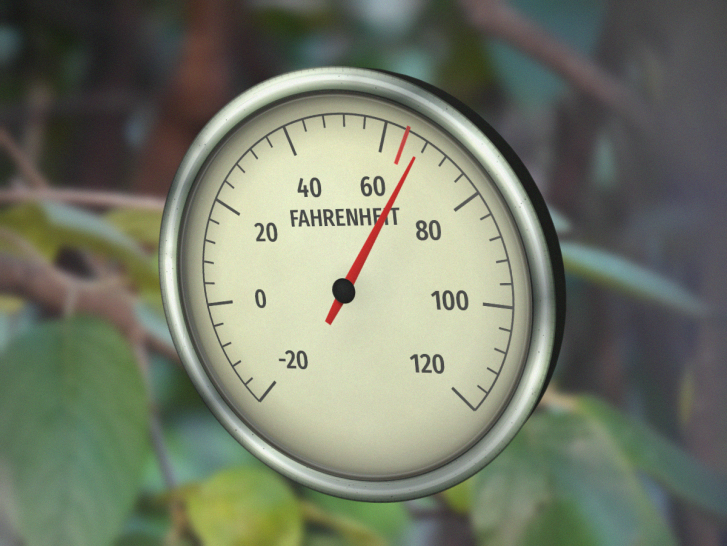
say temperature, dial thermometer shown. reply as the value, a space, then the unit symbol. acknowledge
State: 68 °F
